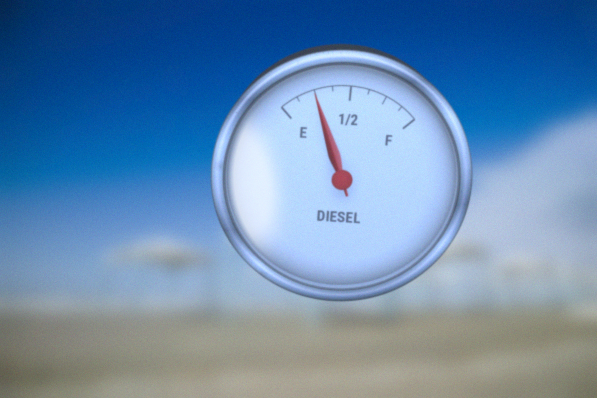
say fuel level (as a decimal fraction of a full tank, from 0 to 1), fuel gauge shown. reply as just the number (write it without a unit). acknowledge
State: 0.25
